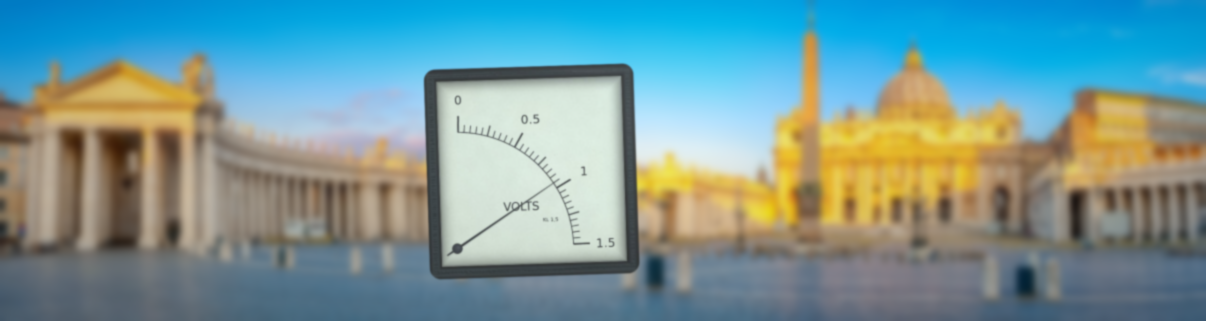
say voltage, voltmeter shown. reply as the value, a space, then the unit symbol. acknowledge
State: 0.95 V
